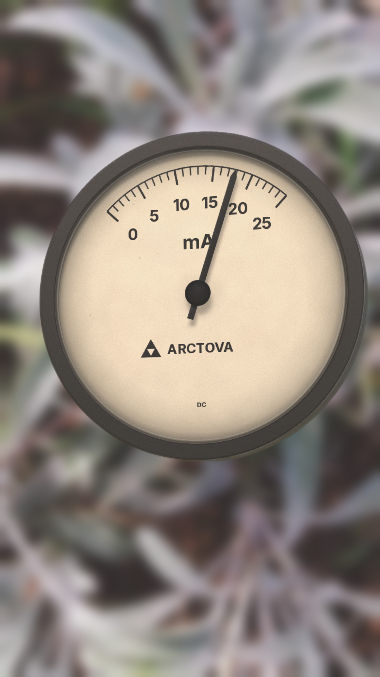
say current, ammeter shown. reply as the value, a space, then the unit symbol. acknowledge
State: 18 mA
